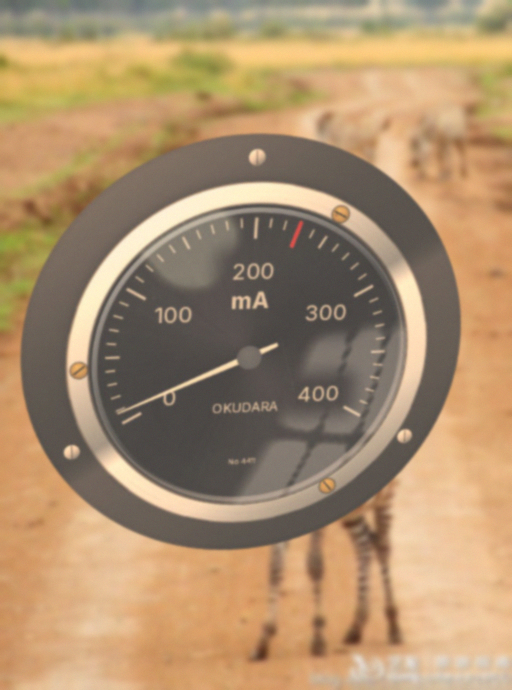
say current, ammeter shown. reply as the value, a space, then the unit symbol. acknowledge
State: 10 mA
